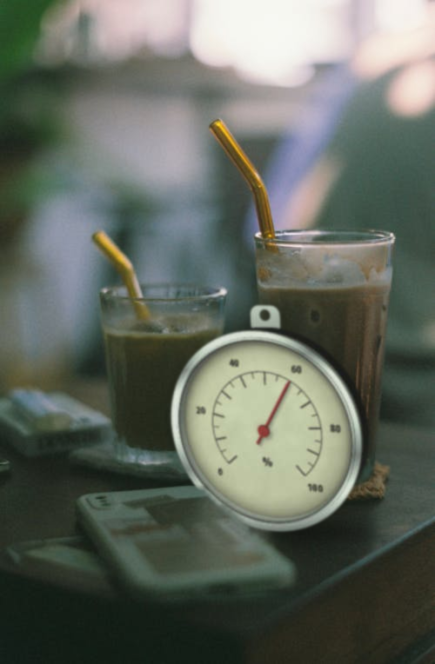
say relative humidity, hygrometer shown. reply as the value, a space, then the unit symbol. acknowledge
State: 60 %
